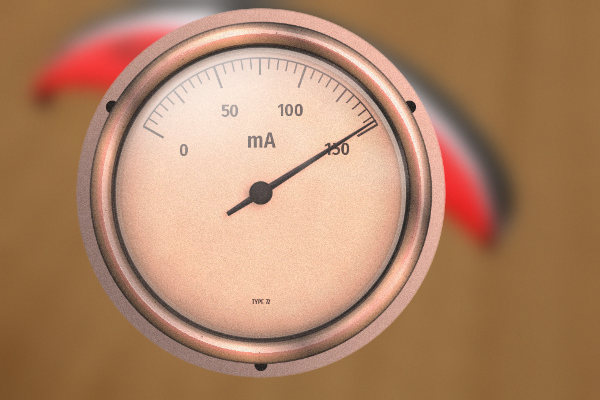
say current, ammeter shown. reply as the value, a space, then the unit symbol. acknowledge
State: 147.5 mA
